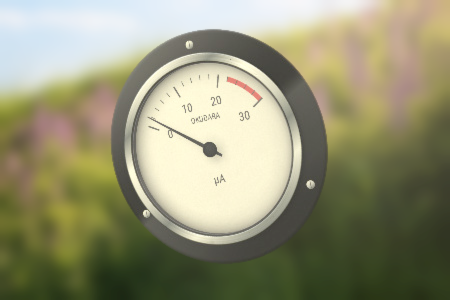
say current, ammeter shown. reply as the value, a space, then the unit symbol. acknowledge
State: 2 µA
